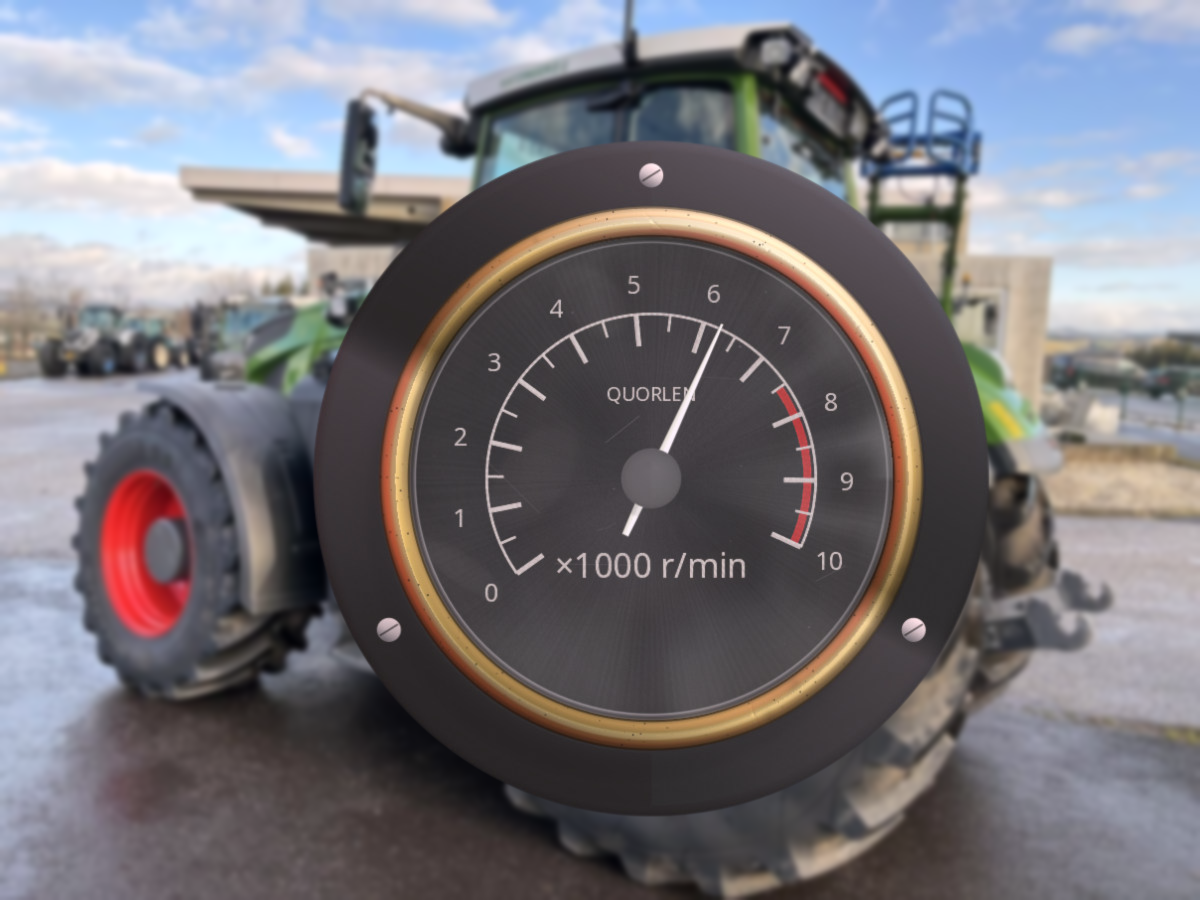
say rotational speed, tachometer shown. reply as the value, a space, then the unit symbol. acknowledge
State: 6250 rpm
